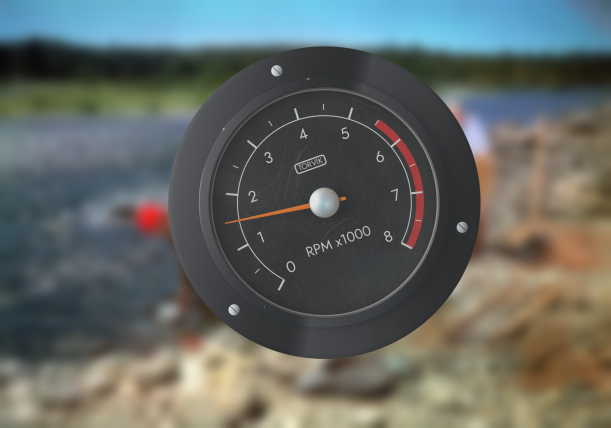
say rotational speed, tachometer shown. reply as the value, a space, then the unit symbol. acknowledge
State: 1500 rpm
